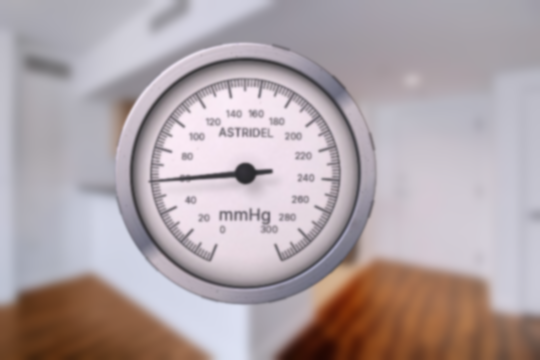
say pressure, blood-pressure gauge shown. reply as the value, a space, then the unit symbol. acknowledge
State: 60 mmHg
